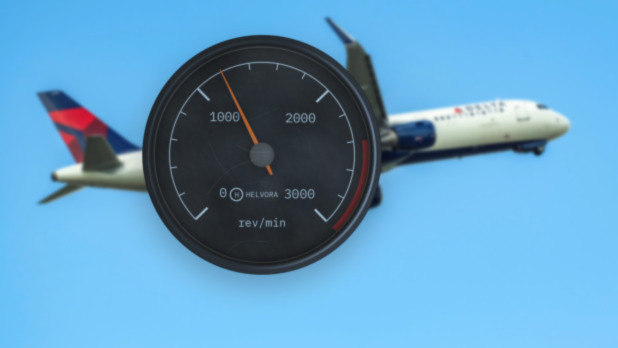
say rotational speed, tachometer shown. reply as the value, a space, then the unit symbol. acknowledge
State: 1200 rpm
